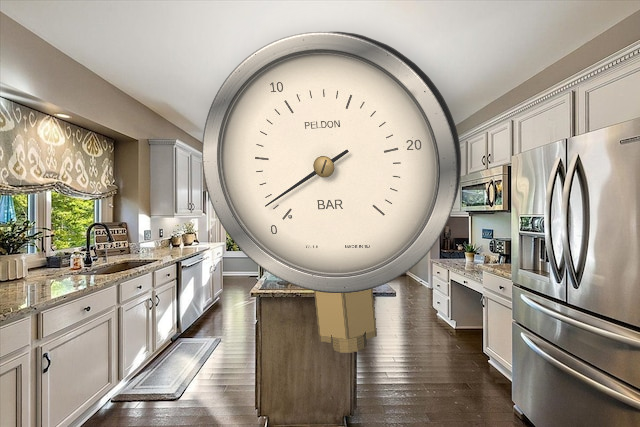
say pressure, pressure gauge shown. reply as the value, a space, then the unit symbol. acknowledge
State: 1.5 bar
